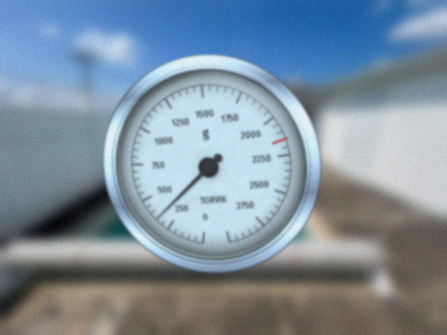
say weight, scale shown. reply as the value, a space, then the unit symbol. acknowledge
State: 350 g
